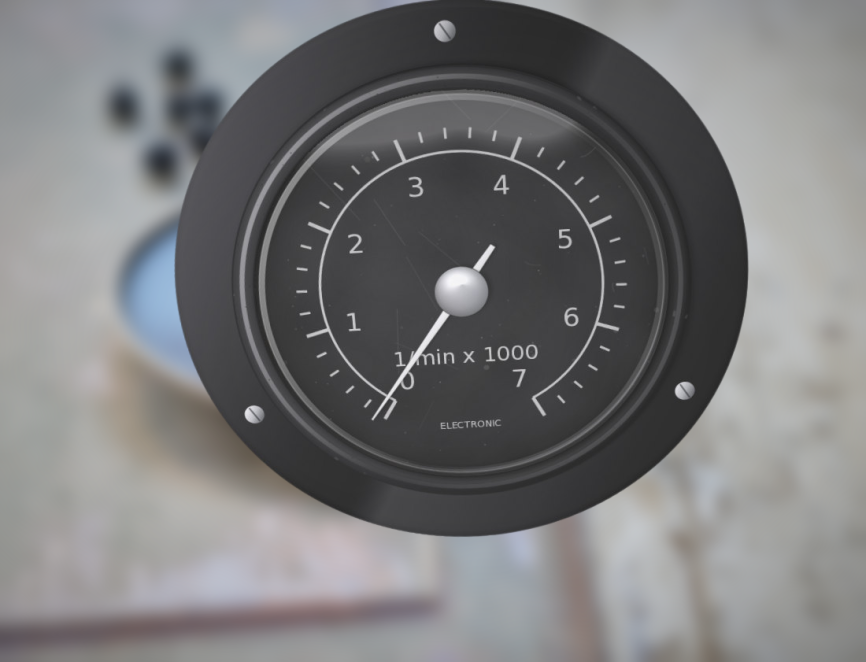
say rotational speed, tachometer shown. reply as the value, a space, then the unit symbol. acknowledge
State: 100 rpm
